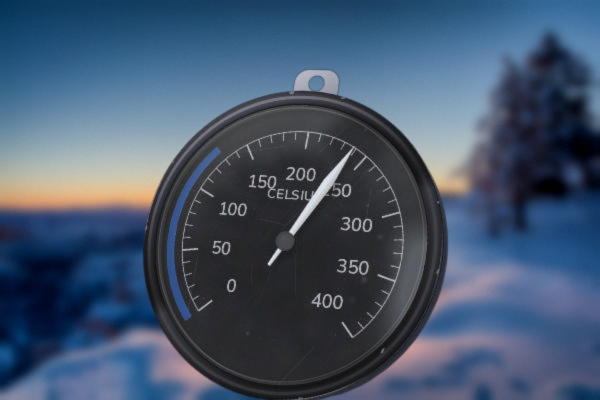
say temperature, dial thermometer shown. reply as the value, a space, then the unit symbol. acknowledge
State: 240 °C
